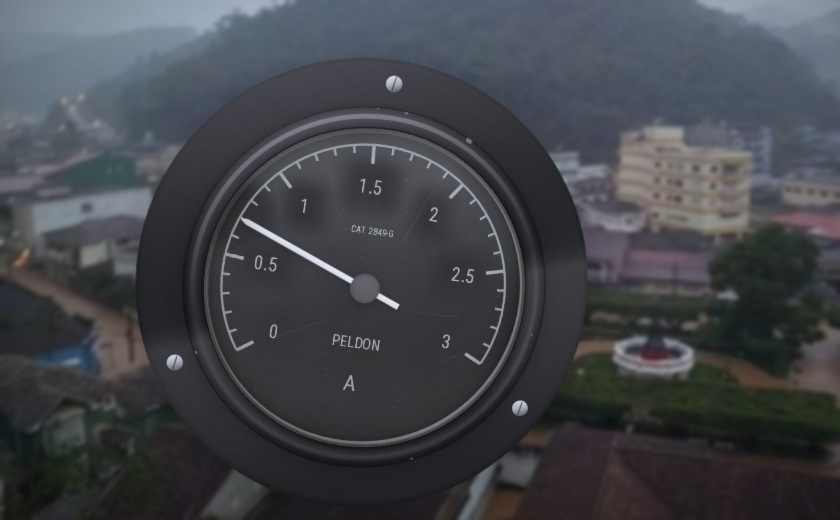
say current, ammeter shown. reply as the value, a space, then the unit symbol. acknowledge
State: 0.7 A
